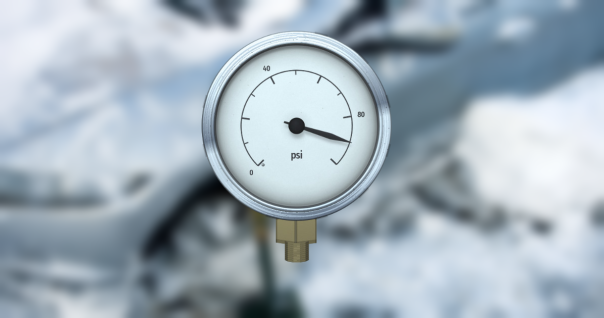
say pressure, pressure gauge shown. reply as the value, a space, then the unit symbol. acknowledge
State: 90 psi
